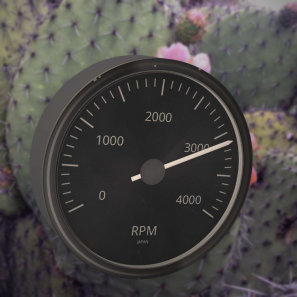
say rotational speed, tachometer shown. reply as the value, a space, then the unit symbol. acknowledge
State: 3100 rpm
